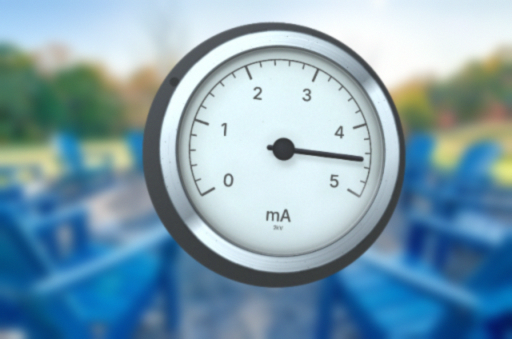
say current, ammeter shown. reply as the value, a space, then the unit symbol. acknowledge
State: 4.5 mA
